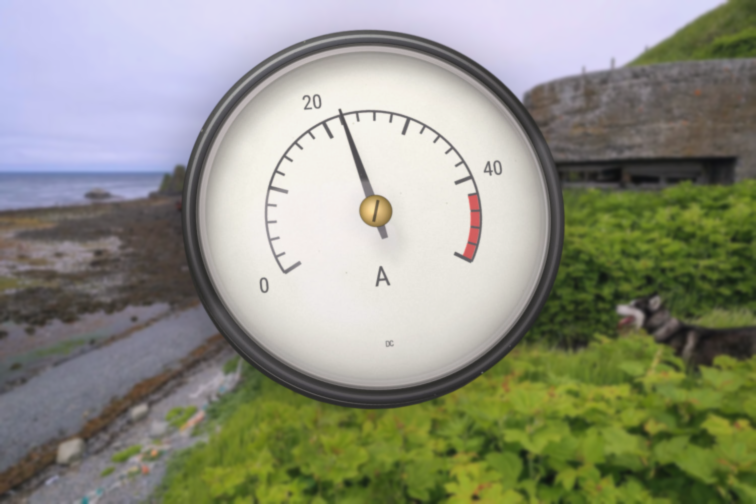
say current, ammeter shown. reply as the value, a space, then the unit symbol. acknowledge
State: 22 A
